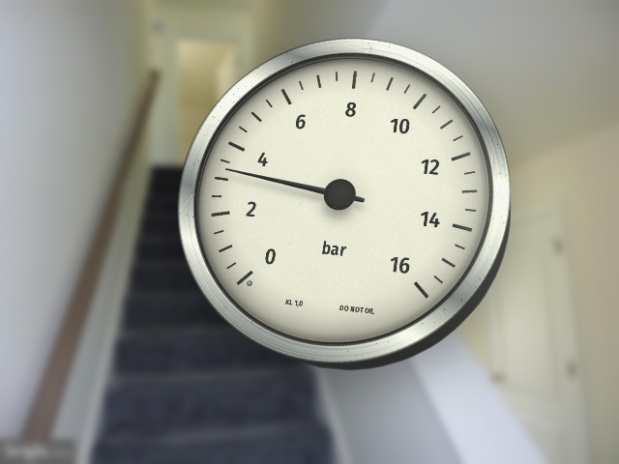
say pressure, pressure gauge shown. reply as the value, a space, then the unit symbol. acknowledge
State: 3.25 bar
